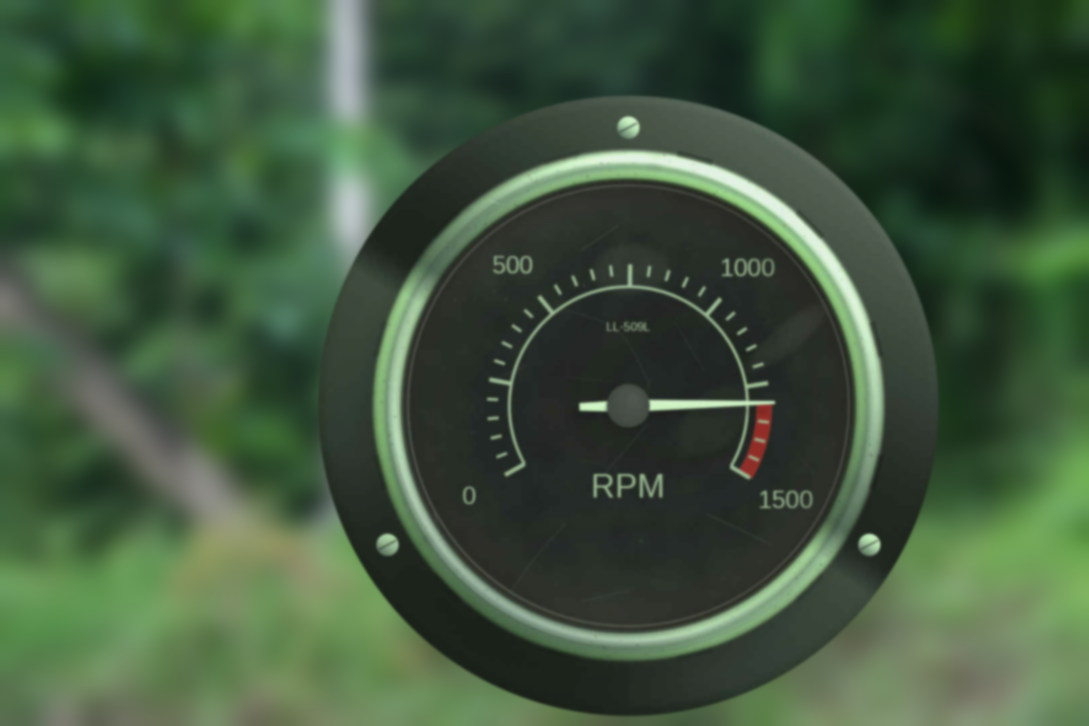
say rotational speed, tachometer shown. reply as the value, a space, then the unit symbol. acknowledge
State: 1300 rpm
